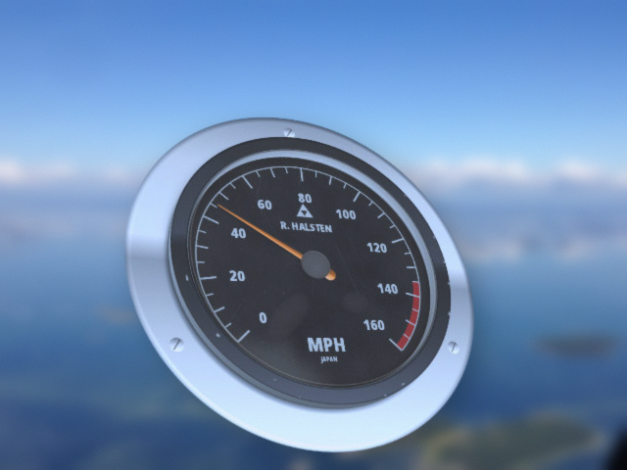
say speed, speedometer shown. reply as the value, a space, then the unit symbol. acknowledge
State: 45 mph
